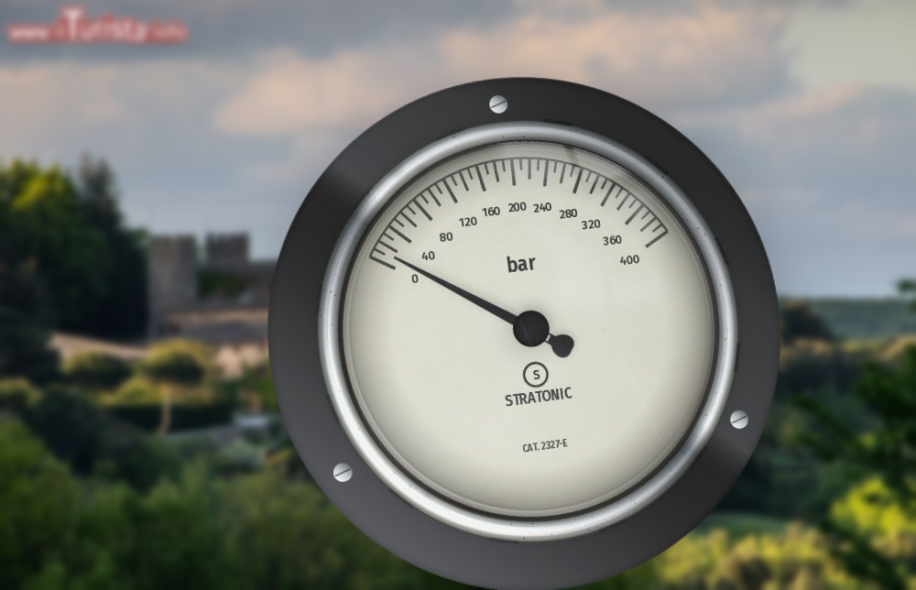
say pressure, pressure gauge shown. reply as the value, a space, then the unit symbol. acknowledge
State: 10 bar
